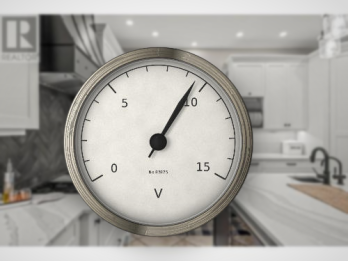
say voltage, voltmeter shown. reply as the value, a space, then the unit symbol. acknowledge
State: 9.5 V
